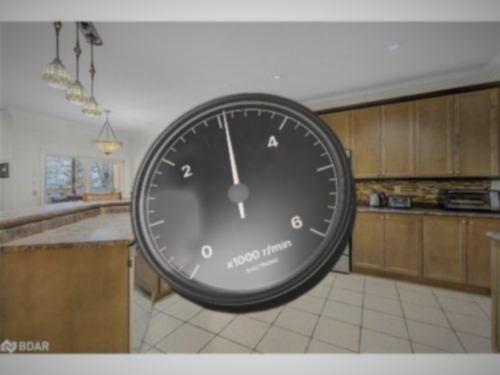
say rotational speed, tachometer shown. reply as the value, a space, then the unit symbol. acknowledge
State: 3100 rpm
